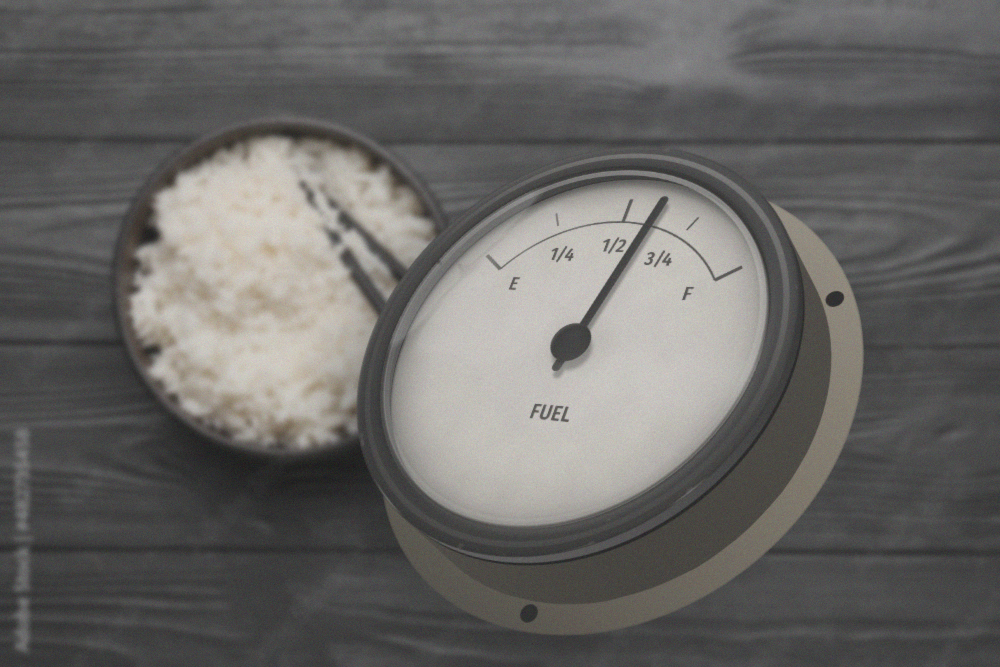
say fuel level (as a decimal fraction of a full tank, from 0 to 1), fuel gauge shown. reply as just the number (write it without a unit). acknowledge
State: 0.625
